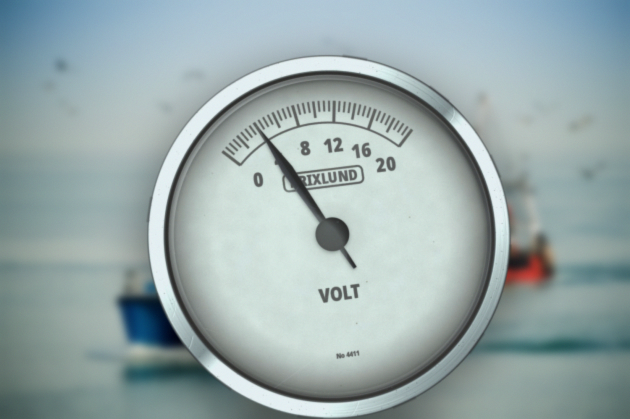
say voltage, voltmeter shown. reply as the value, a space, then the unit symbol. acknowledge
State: 4 V
